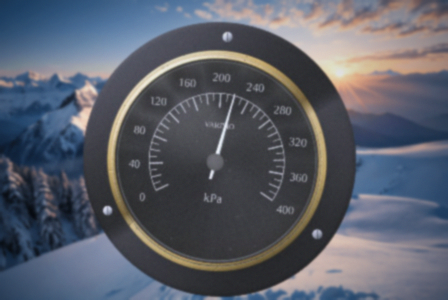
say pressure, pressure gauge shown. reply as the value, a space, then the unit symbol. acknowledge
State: 220 kPa
